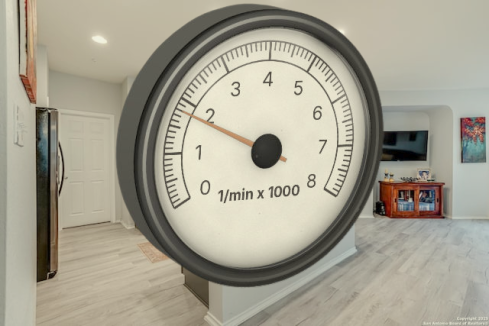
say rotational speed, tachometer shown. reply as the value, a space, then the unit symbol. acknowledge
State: 1800 rpm
